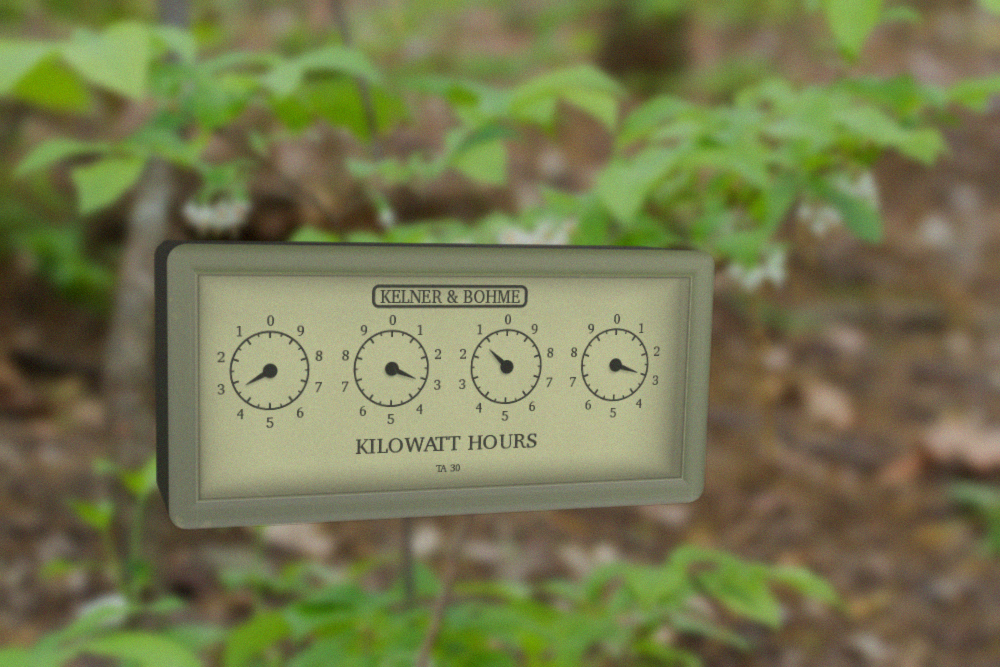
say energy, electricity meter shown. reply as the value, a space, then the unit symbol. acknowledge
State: 3313 kWh
